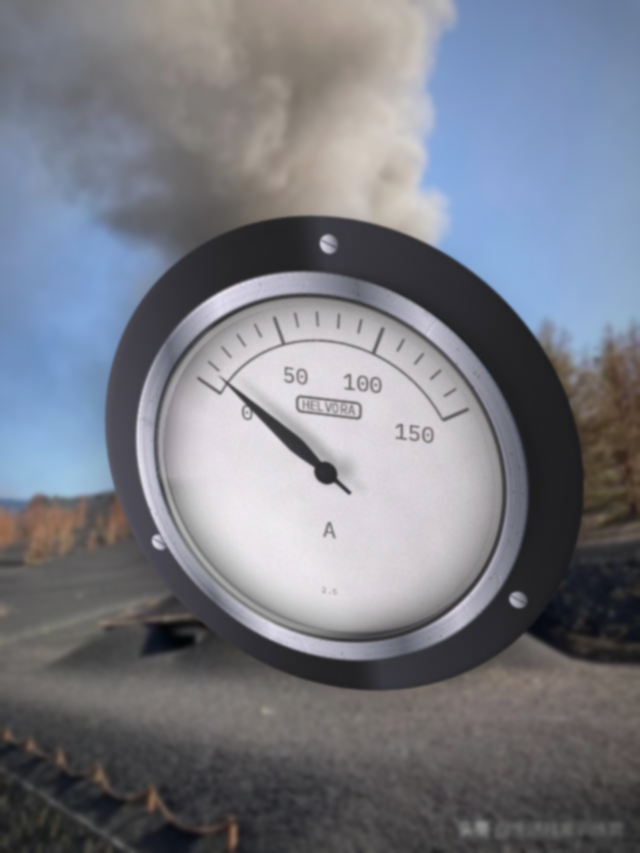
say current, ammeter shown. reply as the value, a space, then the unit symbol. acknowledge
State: 10 A
